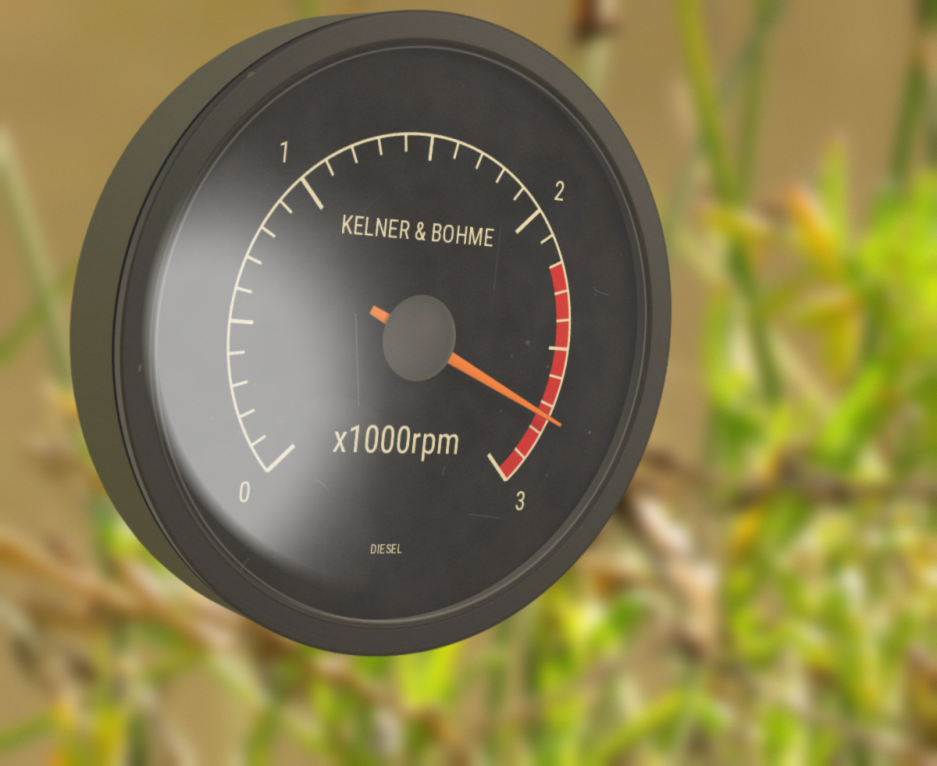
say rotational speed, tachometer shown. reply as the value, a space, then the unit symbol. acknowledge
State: 2750 rpm
